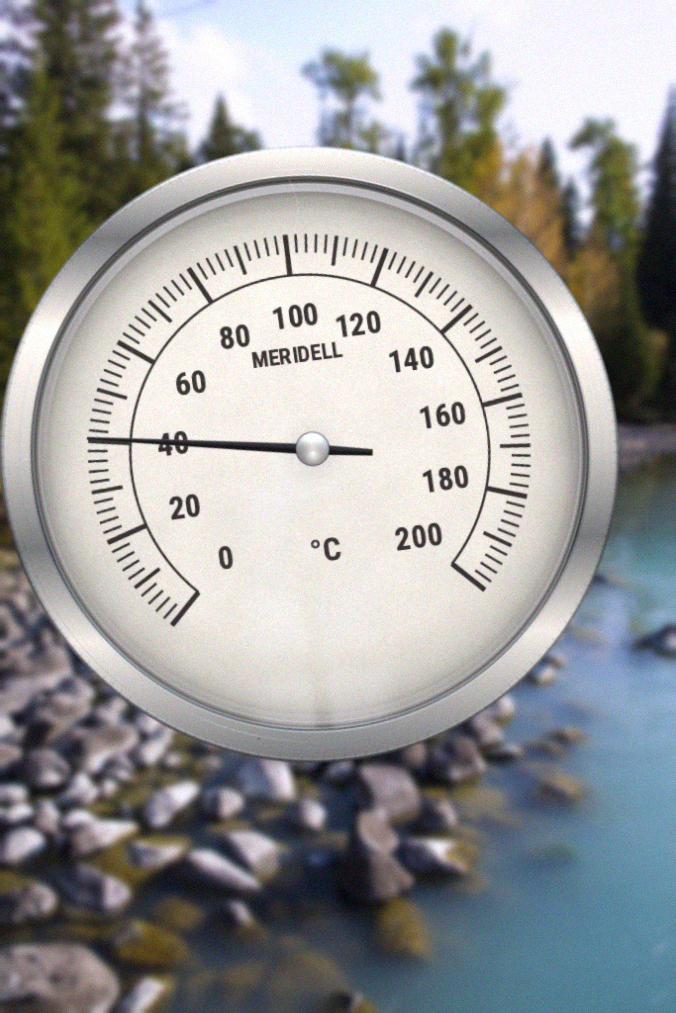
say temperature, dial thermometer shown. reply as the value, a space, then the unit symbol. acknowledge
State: 40 °C
